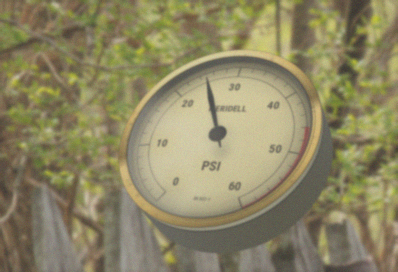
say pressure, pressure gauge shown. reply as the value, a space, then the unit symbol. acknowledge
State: 25 psi
